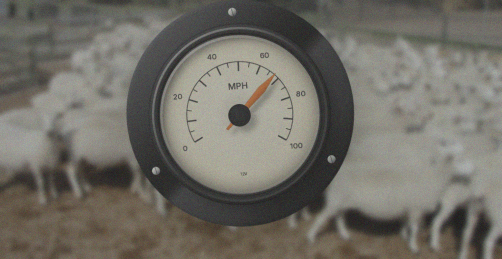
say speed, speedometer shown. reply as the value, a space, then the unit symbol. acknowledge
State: 67.5 mph
